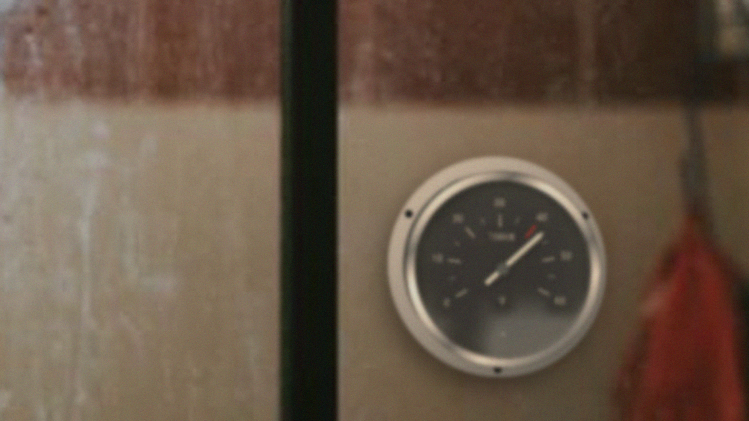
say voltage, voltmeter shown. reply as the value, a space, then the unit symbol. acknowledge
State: 42.5 V
